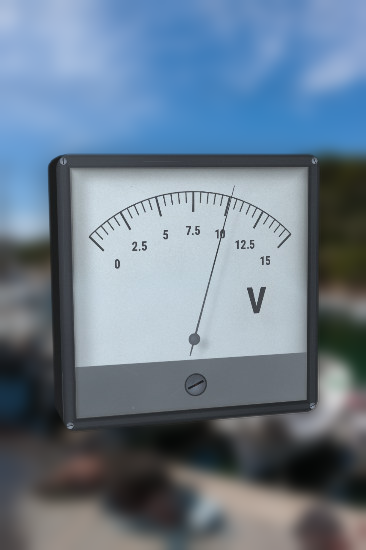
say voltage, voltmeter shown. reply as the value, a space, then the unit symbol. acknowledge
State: 10 V
